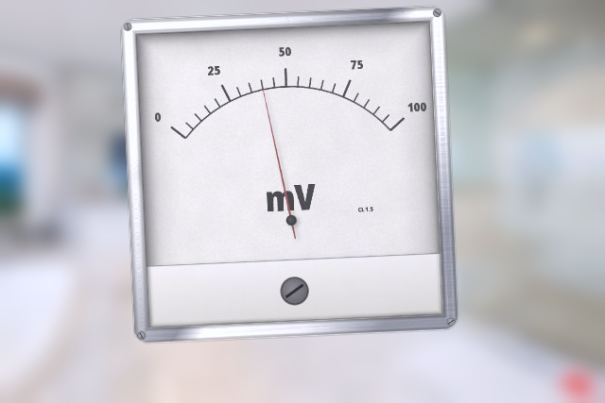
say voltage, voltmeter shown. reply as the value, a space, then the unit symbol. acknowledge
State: 40 mV
